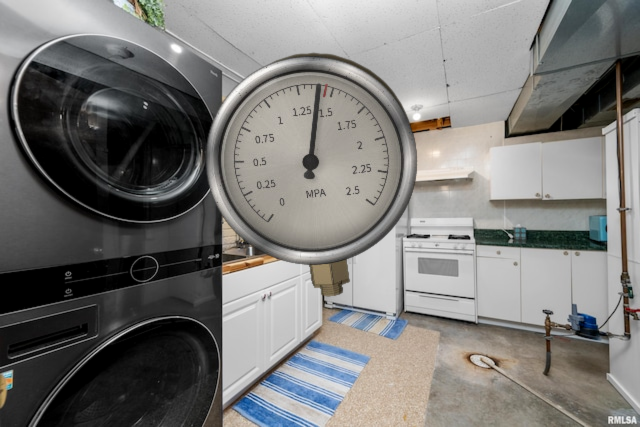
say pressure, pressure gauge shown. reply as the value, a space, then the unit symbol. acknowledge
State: 1.4 MPa
